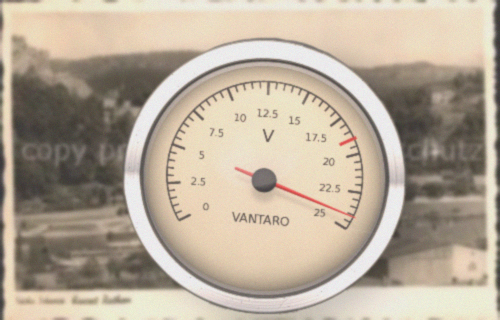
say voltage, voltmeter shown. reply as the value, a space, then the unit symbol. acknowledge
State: 24 V
